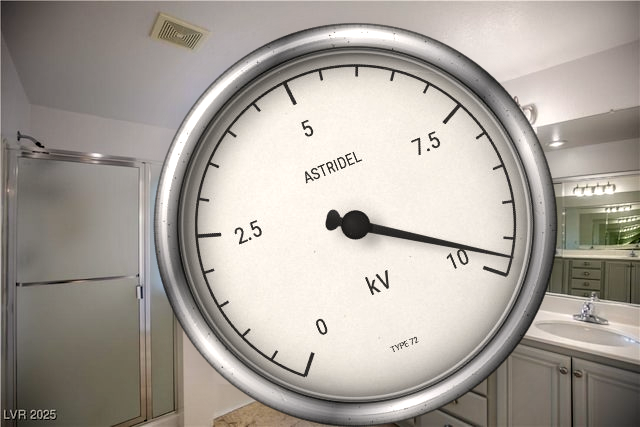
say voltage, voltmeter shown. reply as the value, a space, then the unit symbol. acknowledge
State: 9.75 kV
